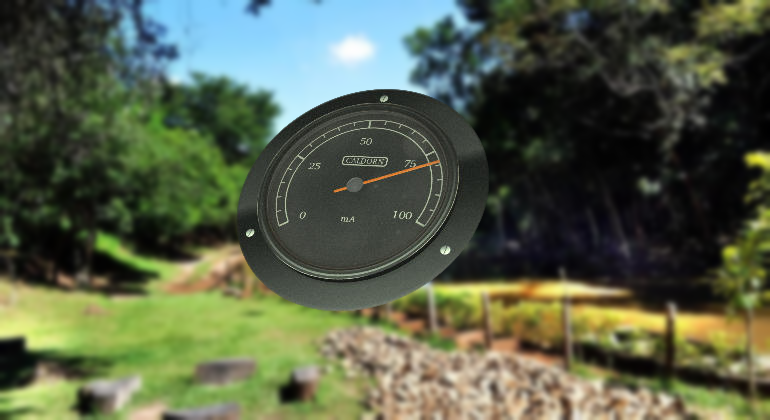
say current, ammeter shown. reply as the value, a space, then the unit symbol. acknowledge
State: 80 mA
